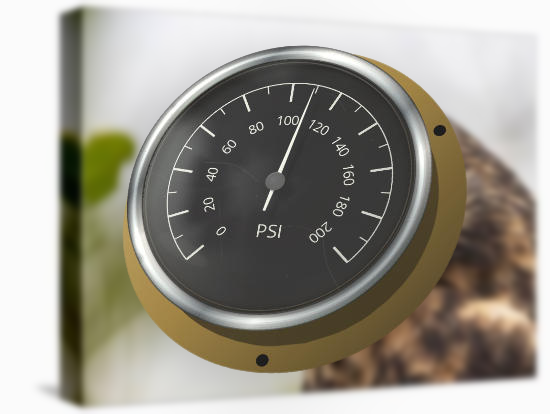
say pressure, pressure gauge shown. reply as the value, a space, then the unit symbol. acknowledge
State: 110 psi
